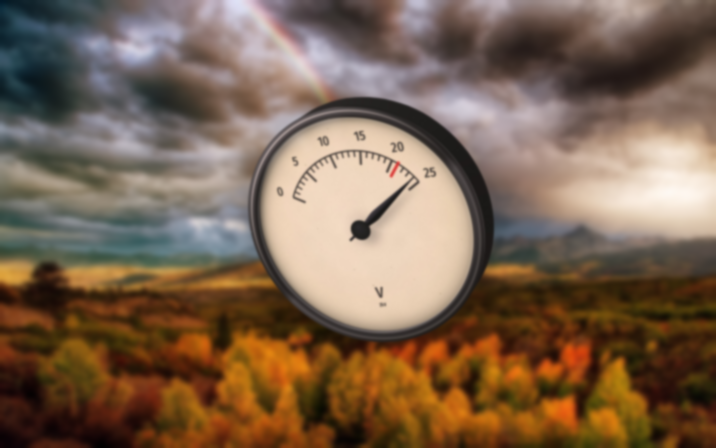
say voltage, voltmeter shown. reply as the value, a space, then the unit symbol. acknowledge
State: 24 V
